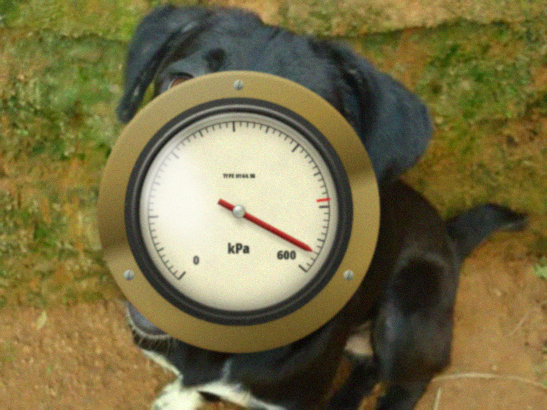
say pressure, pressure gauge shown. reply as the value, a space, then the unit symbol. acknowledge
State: 570 kPa
